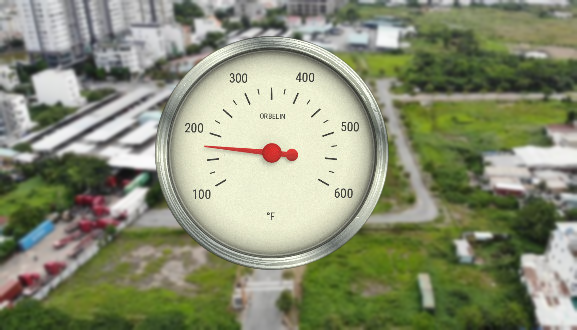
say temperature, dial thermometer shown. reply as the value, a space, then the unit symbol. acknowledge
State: 175 °F
